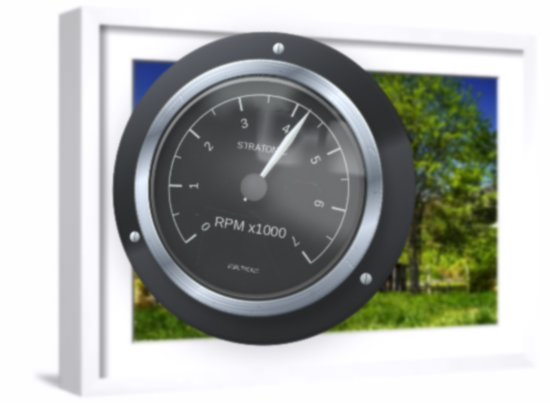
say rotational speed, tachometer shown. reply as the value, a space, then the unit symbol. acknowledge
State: 4250 rpm
